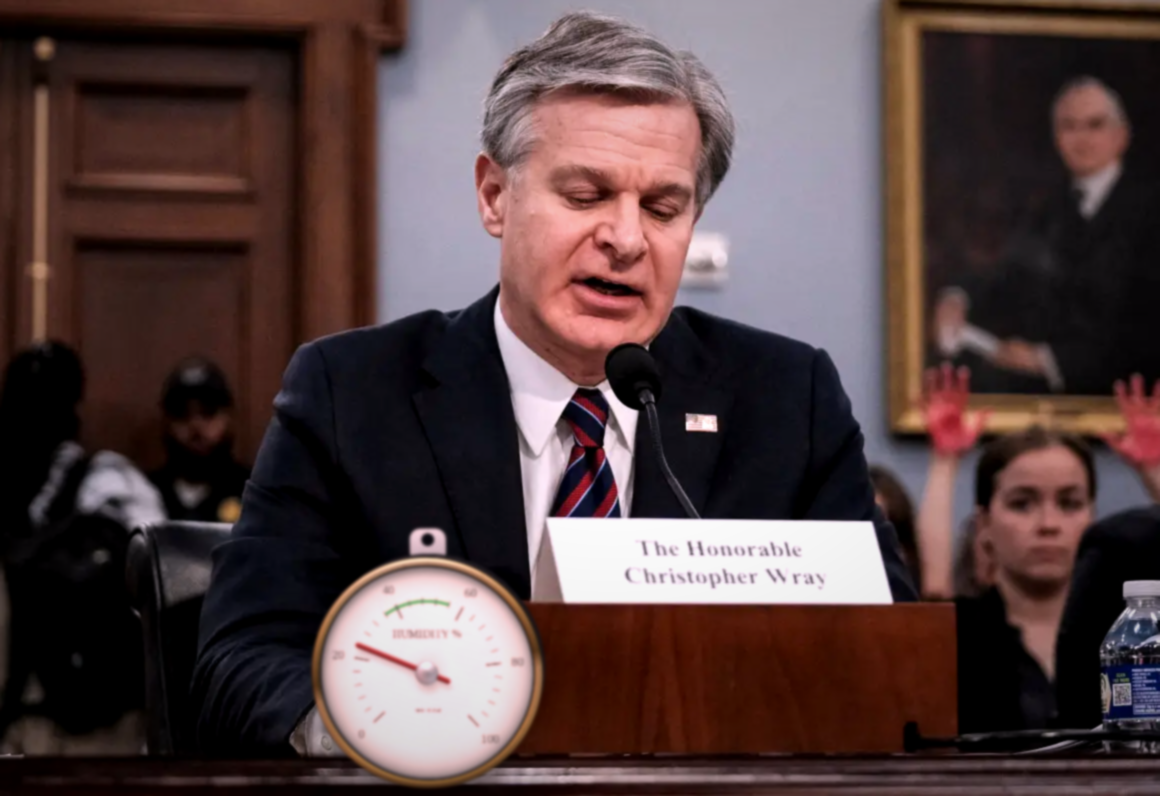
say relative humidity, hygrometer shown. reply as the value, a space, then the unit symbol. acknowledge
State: 24 %
